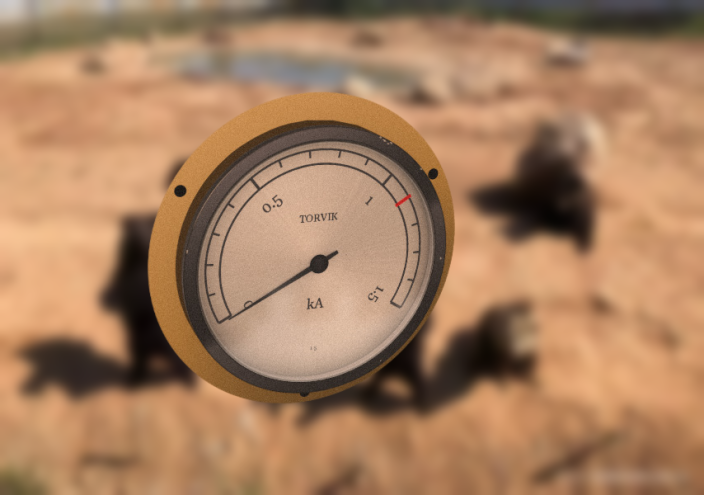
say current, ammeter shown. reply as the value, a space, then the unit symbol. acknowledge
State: 0 kA
